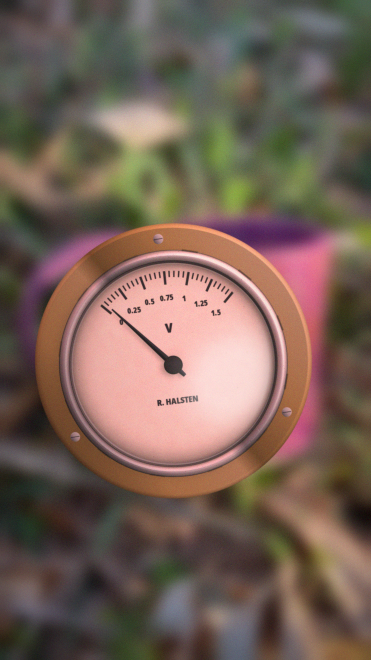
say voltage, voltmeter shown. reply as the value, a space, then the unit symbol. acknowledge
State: 0.05 V
